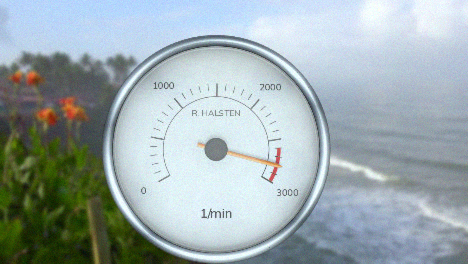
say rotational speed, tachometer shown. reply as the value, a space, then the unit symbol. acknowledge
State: 2800 rpm
